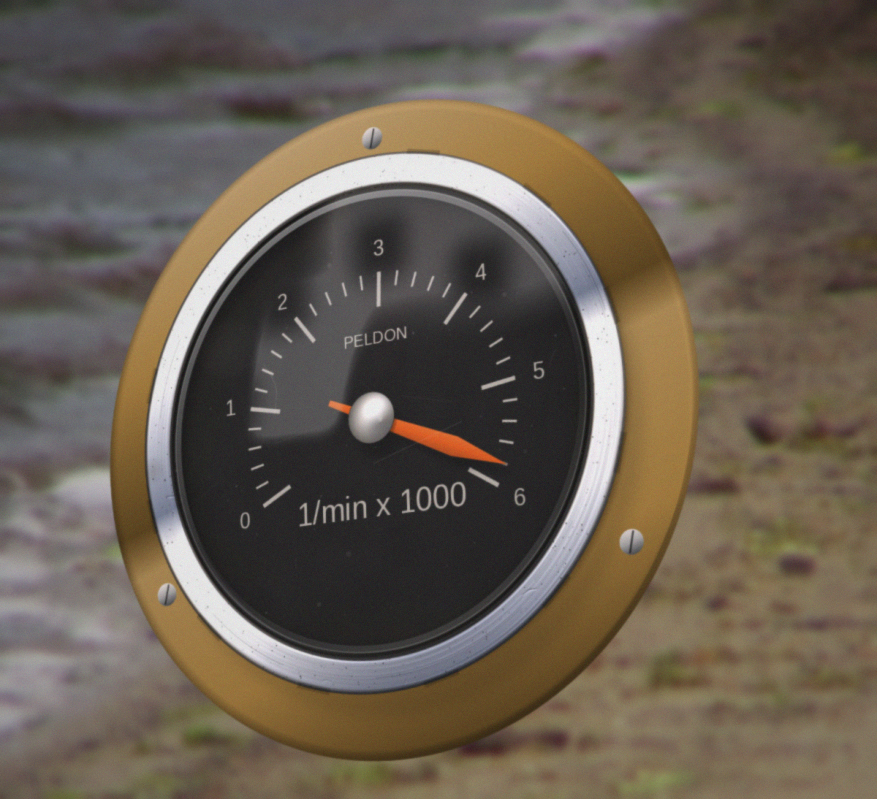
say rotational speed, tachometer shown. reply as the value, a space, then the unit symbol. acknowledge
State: 5800 rpm
